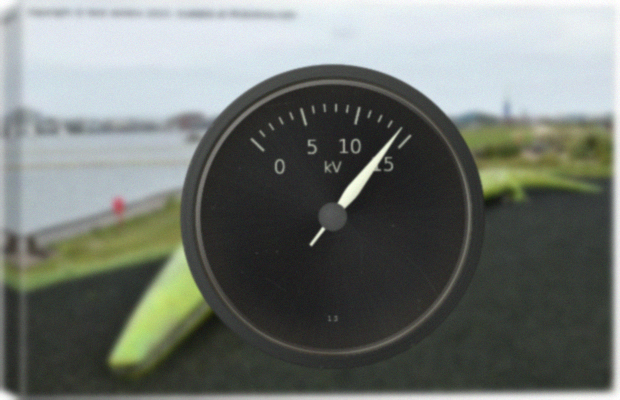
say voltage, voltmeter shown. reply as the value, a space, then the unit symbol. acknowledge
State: 14 kV
